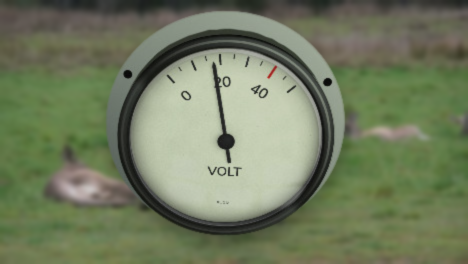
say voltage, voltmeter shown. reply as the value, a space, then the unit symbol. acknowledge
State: 17.5 V
